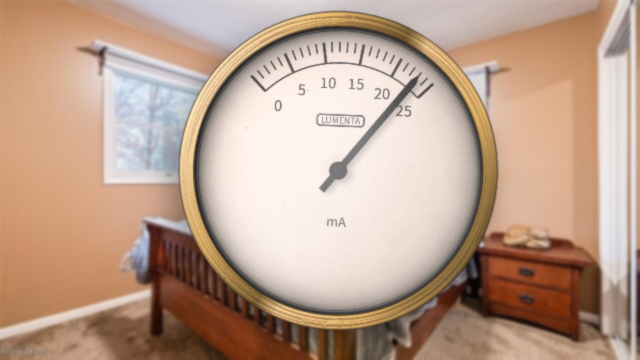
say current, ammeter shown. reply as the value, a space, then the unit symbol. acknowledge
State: 23 mA
